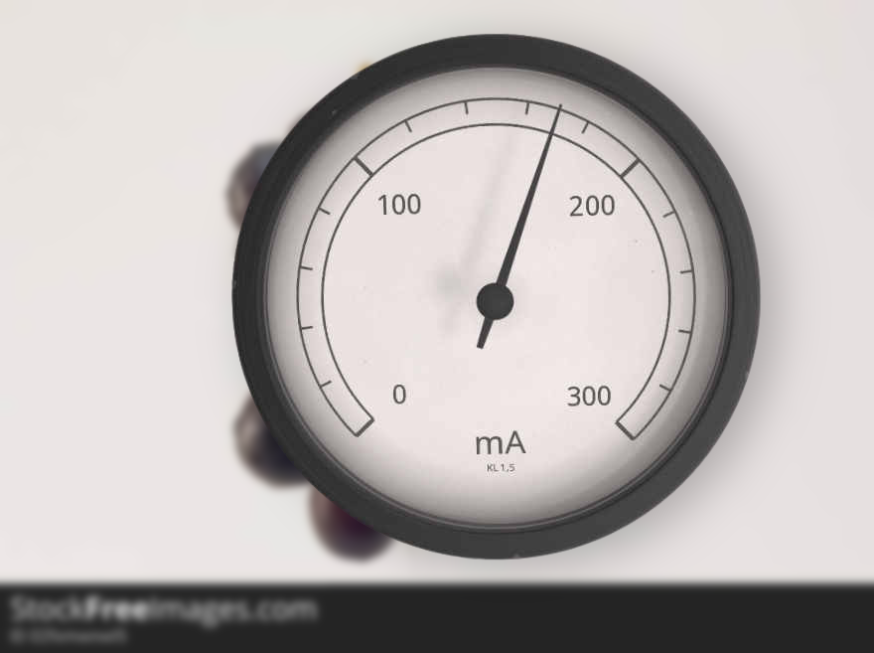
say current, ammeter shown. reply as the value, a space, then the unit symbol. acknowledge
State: 170 mA
